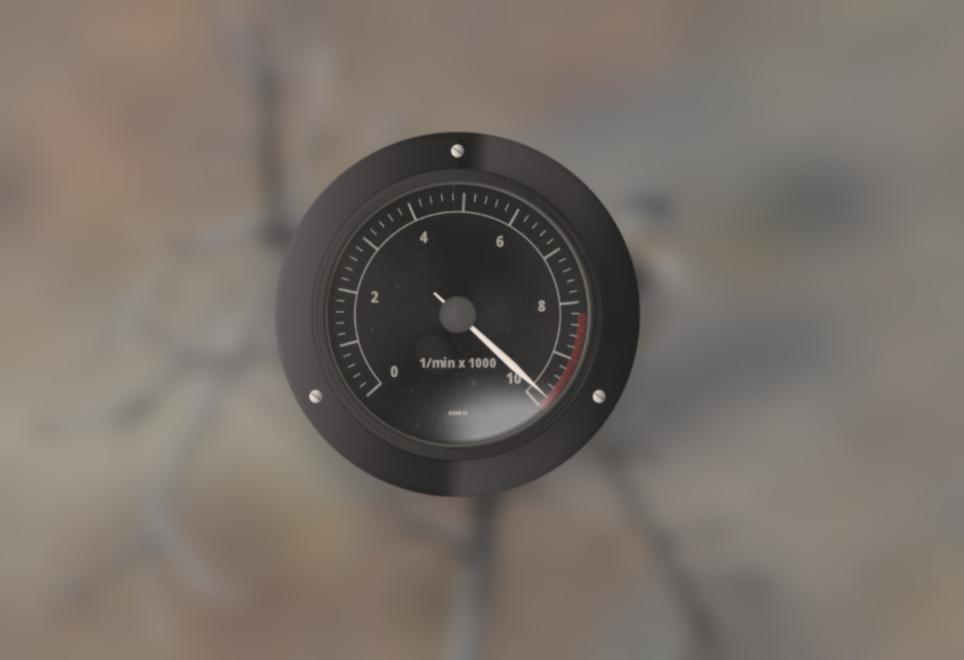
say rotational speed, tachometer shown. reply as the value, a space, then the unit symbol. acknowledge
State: 9800 rpm
